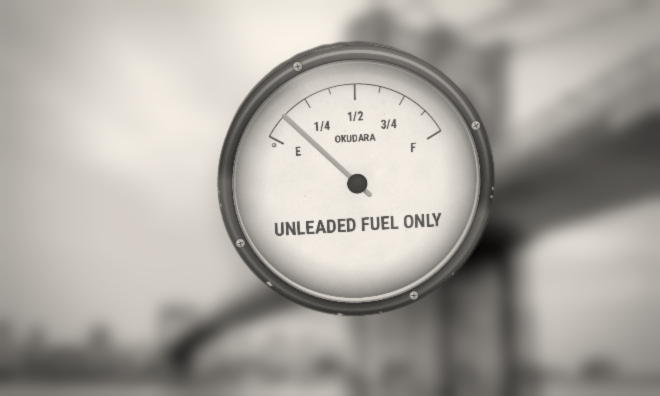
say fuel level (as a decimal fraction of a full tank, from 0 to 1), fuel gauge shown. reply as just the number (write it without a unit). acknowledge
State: 0.125
